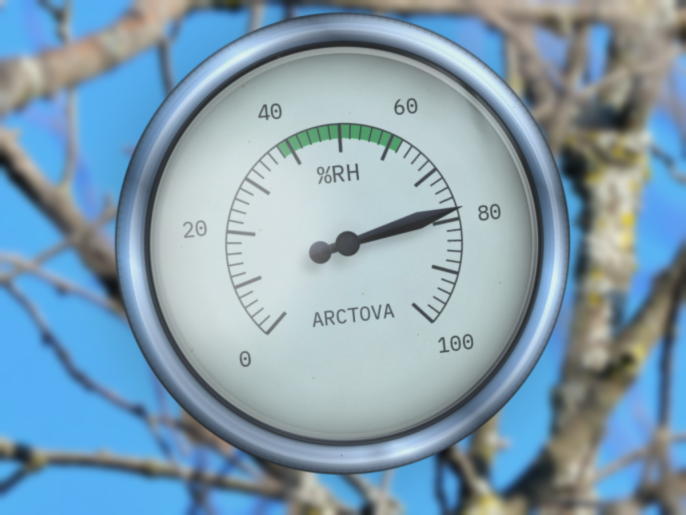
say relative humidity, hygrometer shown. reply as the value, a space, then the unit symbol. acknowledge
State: 78 %
